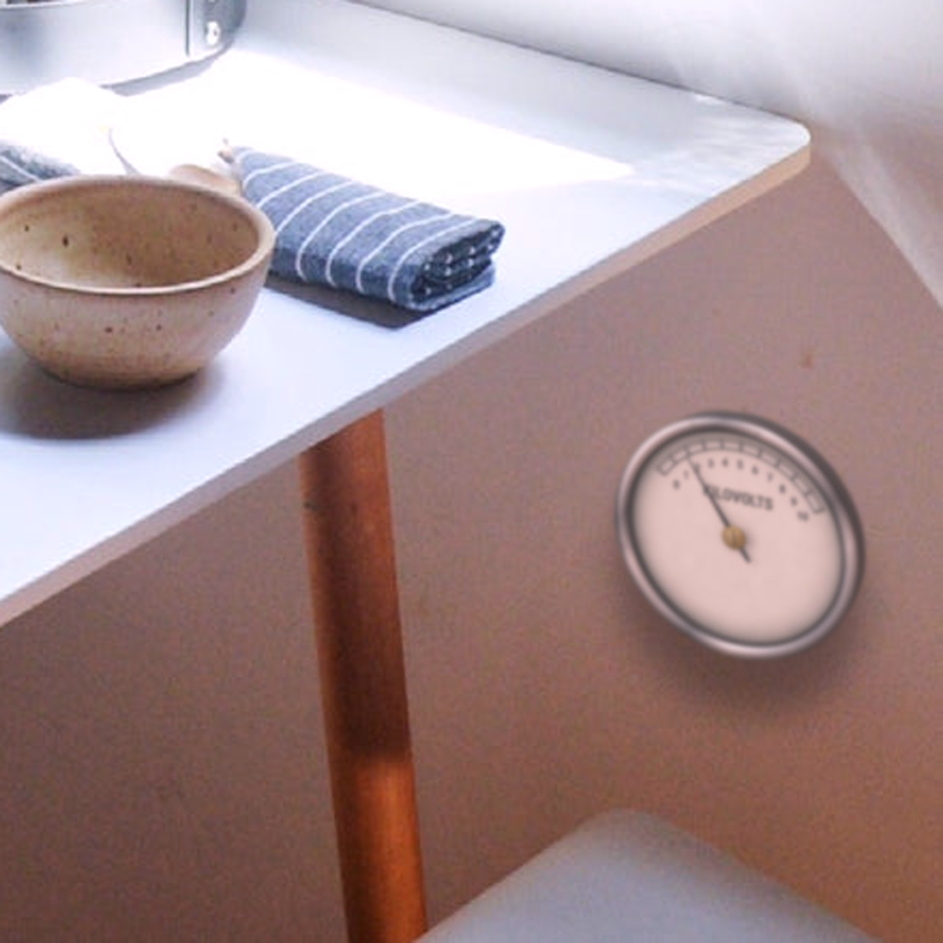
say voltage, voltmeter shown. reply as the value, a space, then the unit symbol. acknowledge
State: 2 kV
